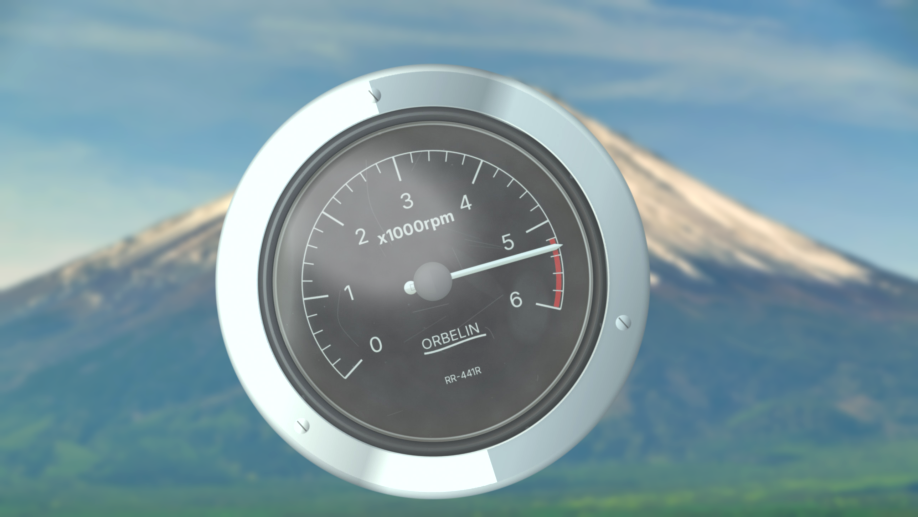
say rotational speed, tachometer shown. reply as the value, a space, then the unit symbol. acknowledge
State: 5300 rpm
